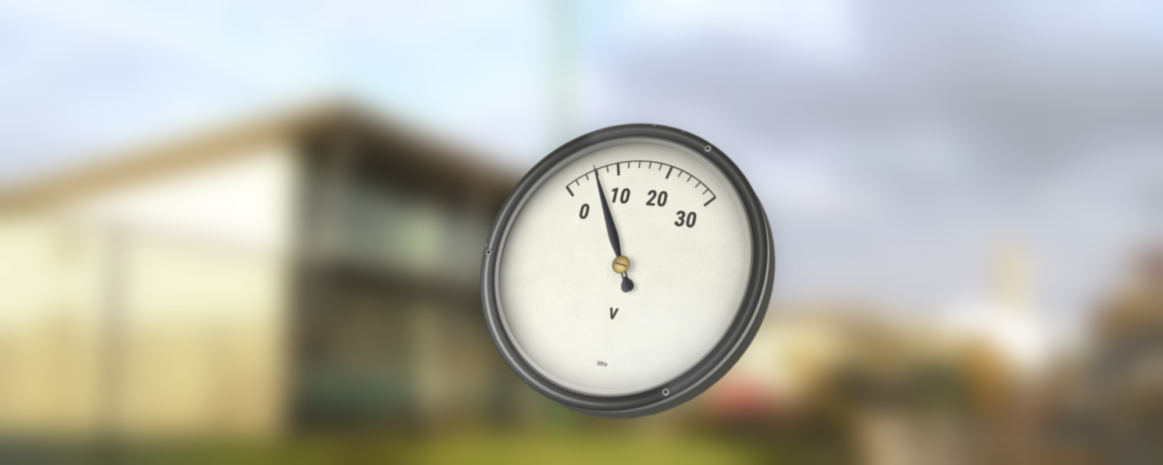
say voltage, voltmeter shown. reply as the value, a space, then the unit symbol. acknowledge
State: 6 V
